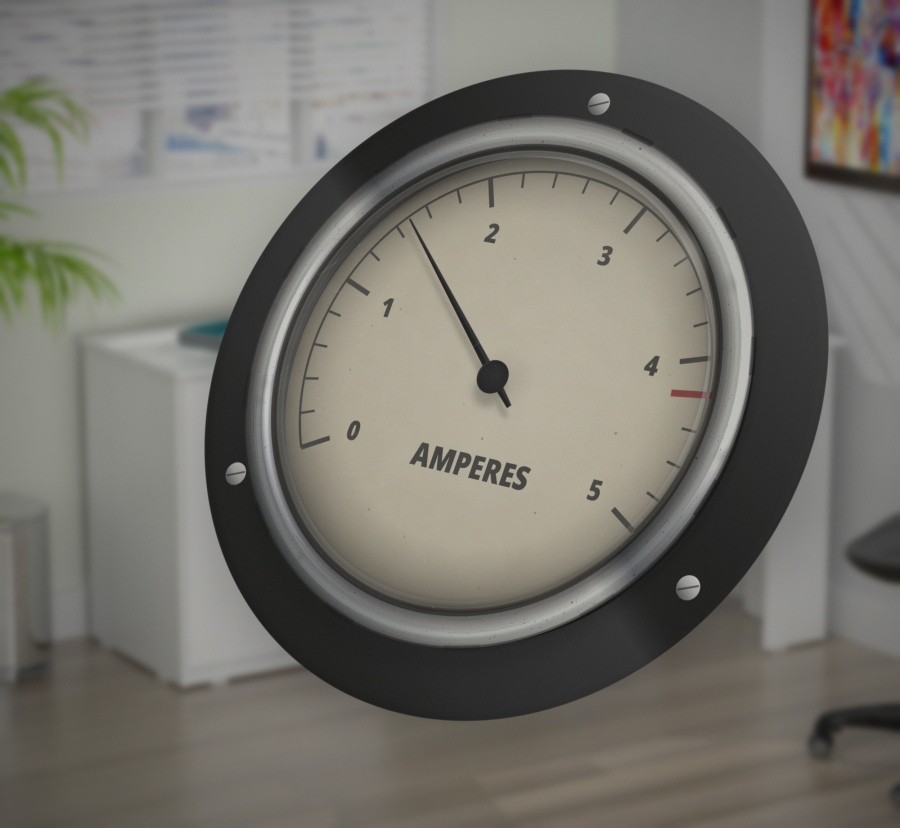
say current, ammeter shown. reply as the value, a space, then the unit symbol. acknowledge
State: 1.5 A
